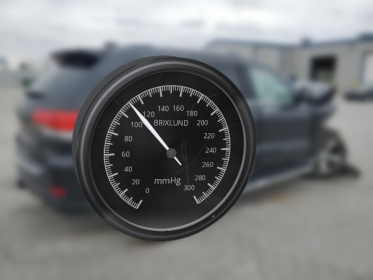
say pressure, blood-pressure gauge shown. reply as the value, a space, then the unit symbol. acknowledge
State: 110 mmHg
